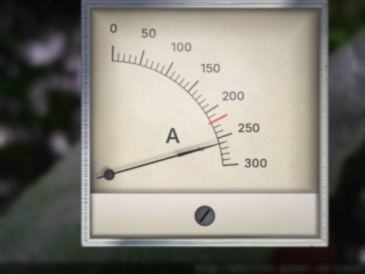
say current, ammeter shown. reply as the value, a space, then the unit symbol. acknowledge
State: 260 A
